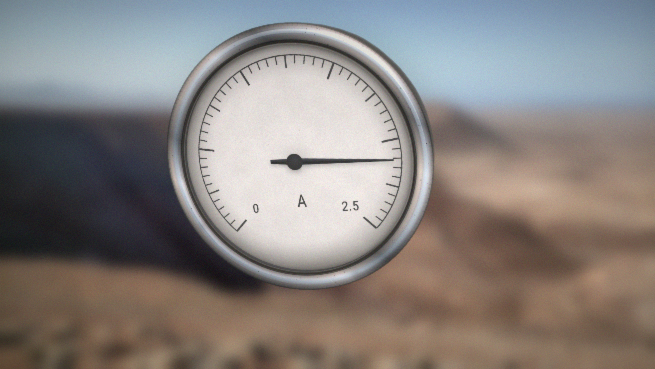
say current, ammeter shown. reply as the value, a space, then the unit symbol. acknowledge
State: 2.1 A
